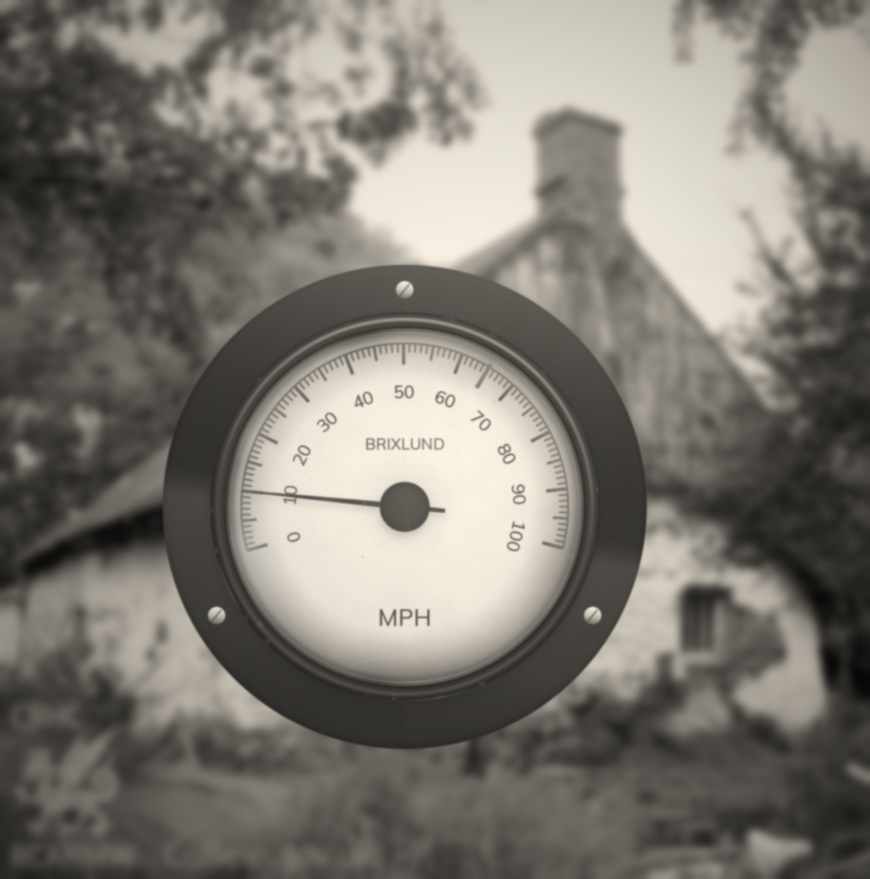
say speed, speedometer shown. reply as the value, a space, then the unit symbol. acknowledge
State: 10 mph
